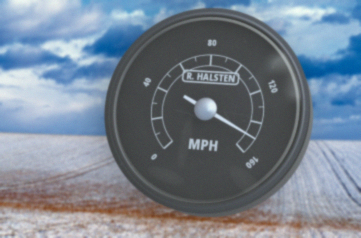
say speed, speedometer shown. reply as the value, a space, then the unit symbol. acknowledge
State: 150 mph
